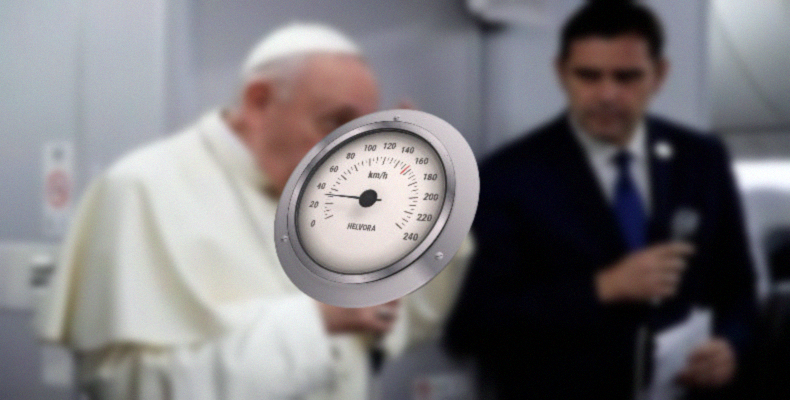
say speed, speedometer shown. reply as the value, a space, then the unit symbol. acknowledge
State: 30 km/h
